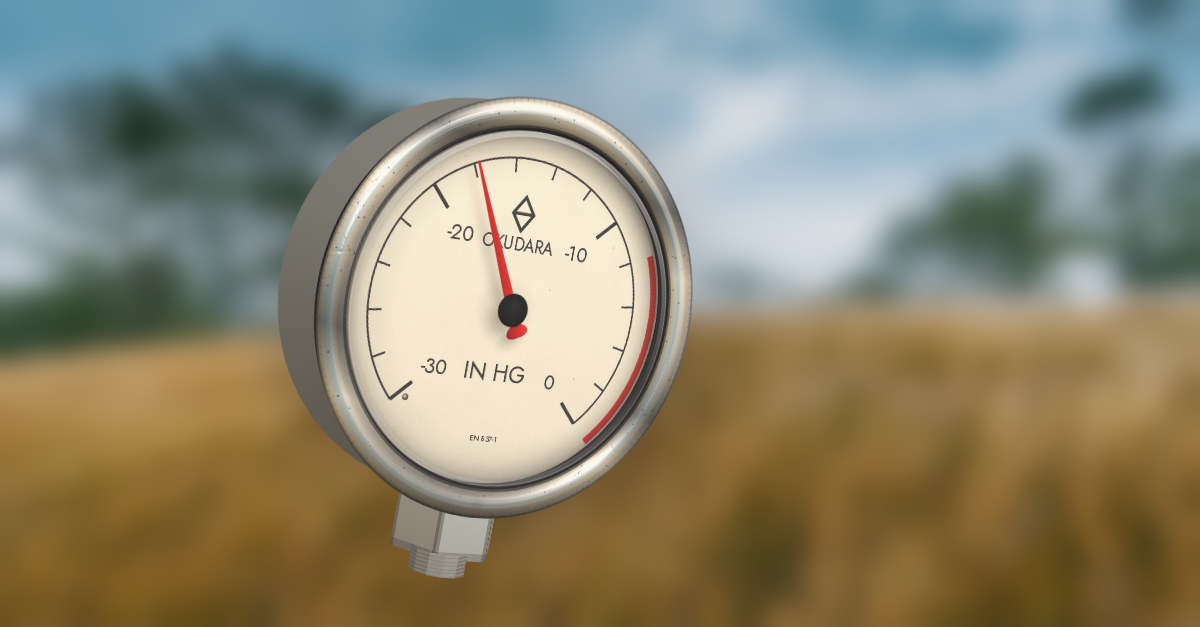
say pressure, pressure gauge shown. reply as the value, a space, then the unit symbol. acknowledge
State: -18 inHg
